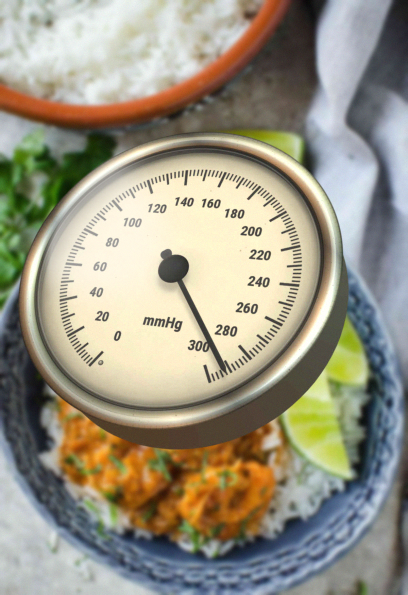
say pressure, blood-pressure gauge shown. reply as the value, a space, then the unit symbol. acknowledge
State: 292 mmHg
